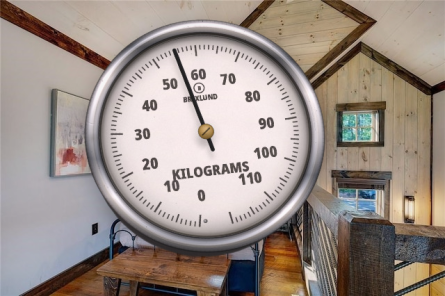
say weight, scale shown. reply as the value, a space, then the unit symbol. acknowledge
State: 55 kg
